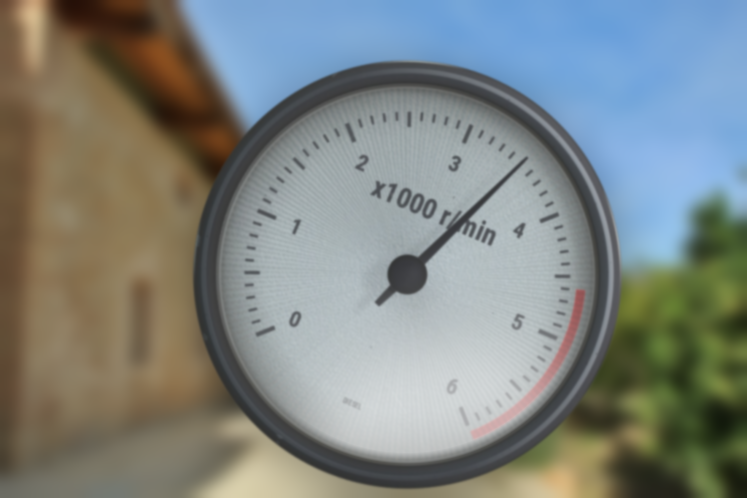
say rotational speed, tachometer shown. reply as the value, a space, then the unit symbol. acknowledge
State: 3500 rpm
